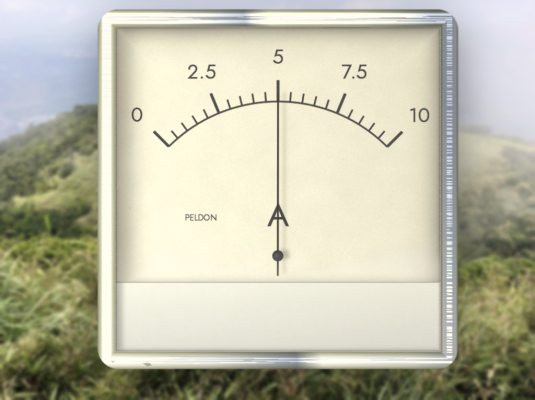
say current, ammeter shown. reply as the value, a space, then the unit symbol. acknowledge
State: 5 A
